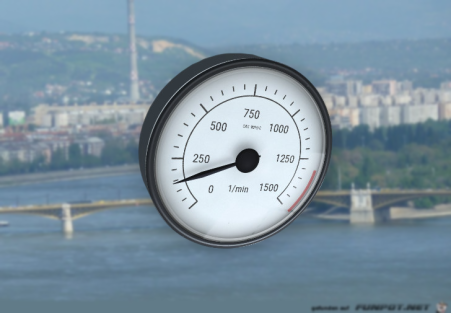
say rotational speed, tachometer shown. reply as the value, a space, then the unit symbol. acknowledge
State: 150 rpm
